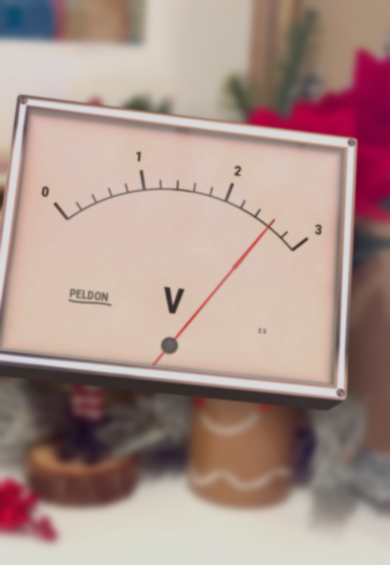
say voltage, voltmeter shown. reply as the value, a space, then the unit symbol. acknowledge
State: 2.6 V
